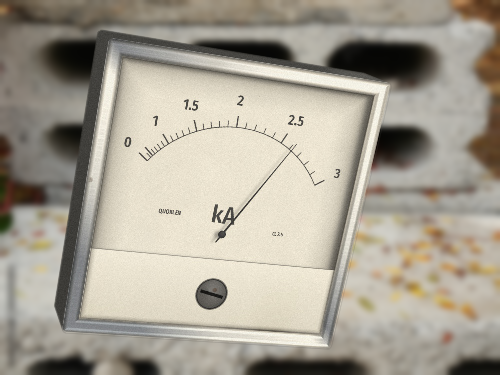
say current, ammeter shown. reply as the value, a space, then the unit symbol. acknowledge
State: 2.6 kA
